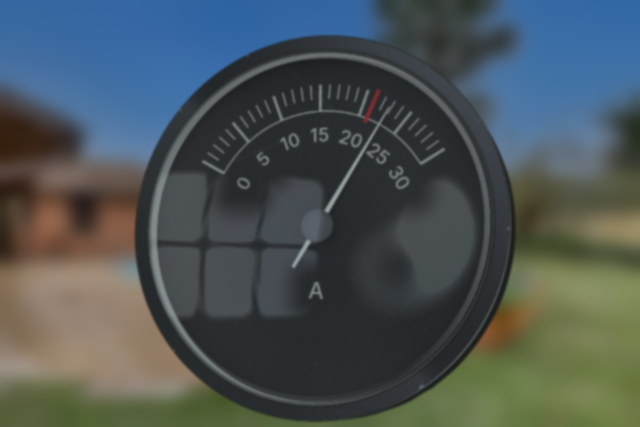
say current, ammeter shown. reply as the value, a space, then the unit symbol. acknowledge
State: 23 A
